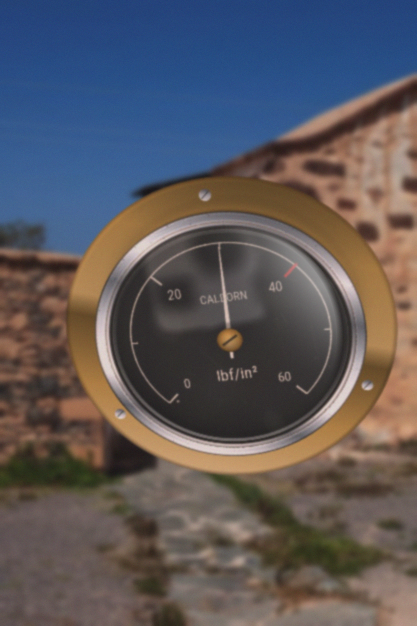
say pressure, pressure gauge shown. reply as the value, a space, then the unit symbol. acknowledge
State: 30 psi
